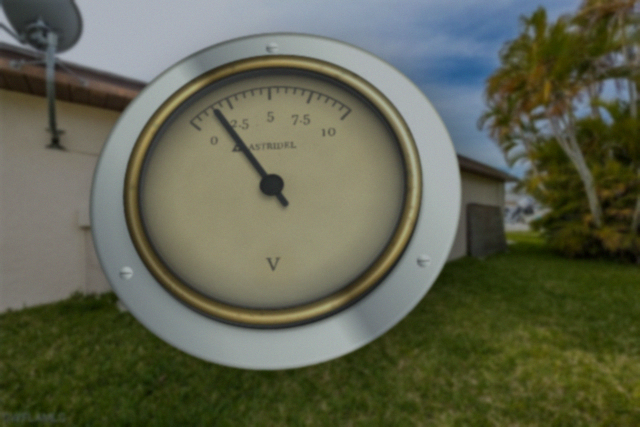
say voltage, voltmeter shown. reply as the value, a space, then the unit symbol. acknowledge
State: 1.5 V
